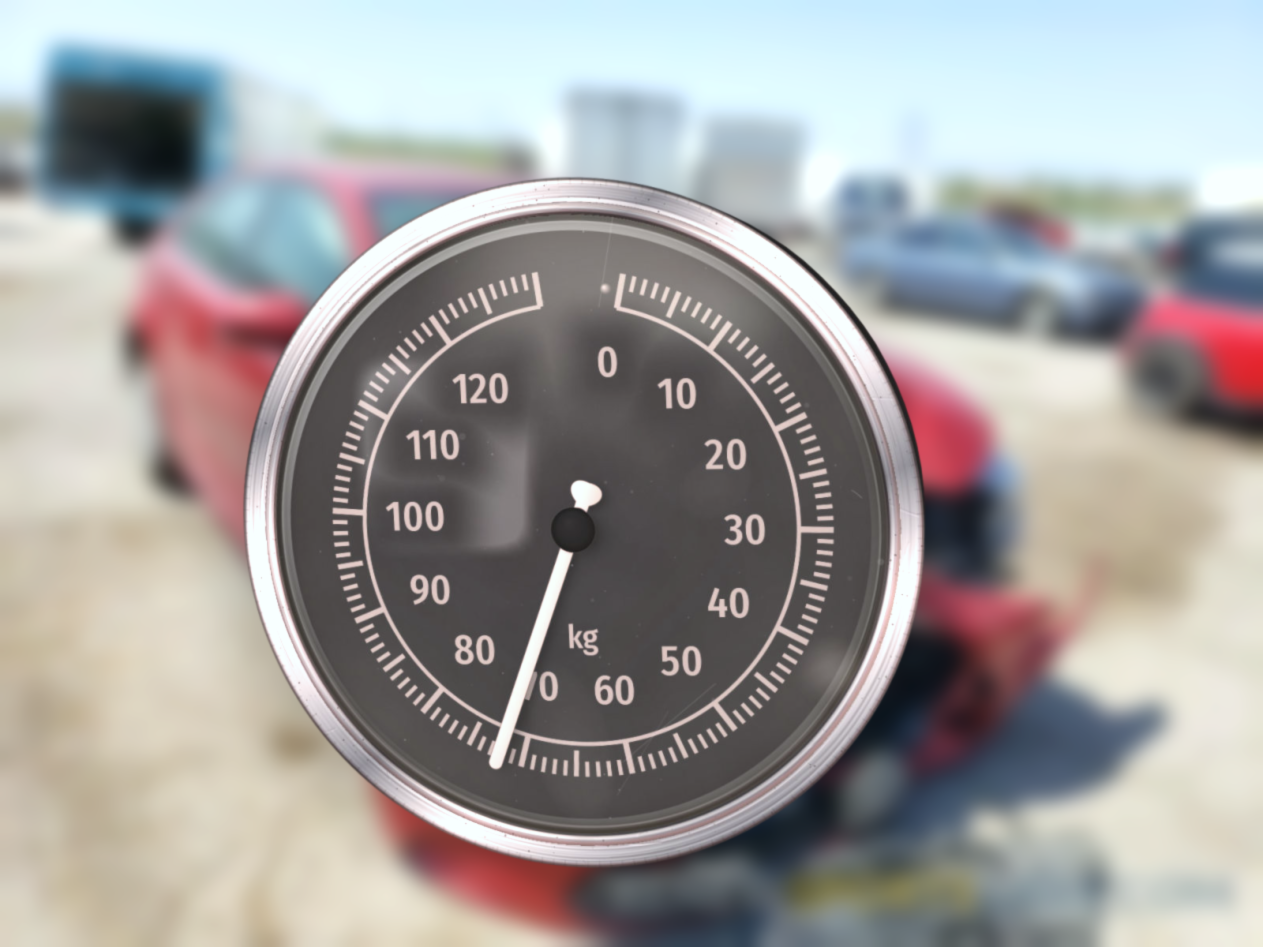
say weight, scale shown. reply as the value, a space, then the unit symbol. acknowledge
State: 72 kg
